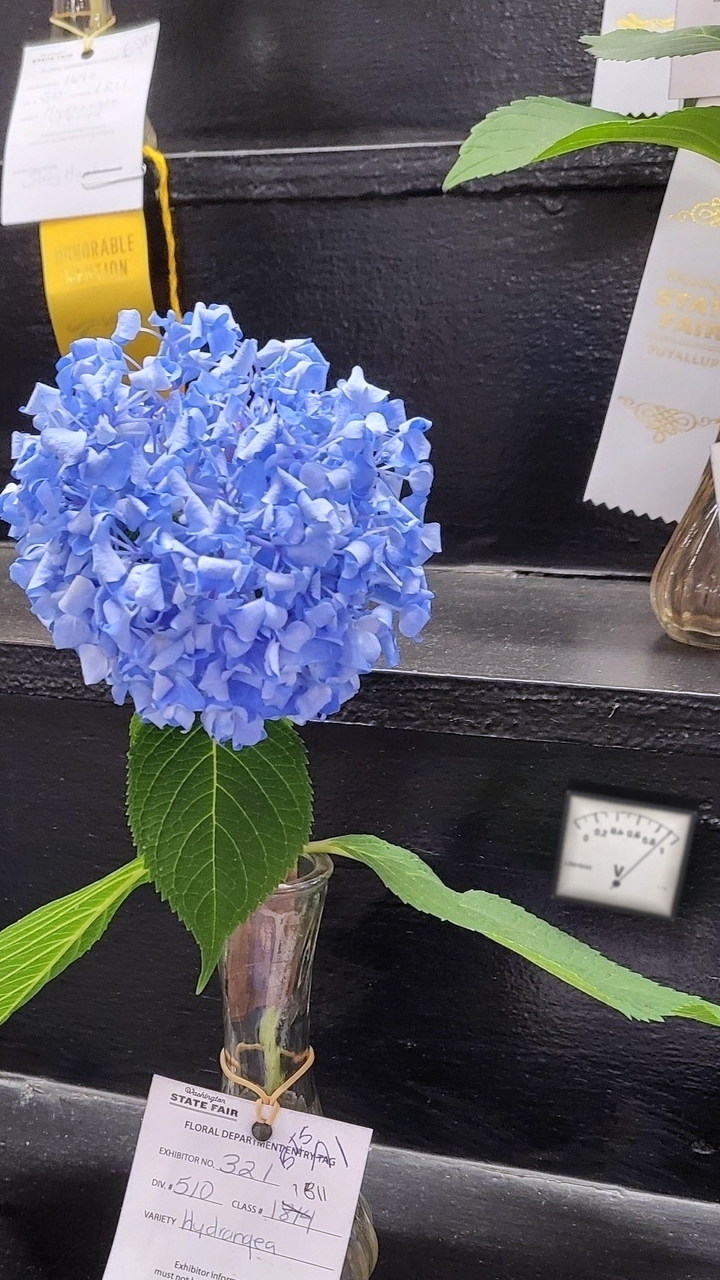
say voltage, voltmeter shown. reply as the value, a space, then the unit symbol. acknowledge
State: 0.9 V
